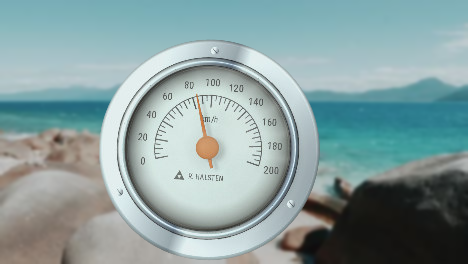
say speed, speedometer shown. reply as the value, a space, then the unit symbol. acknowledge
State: 85 km/h
